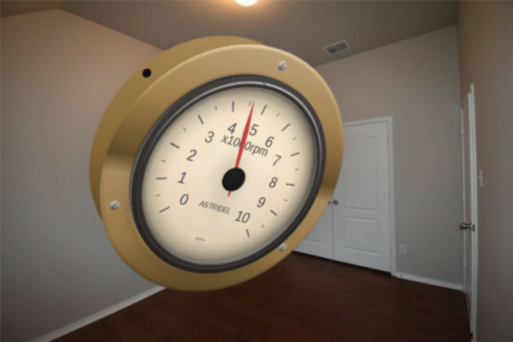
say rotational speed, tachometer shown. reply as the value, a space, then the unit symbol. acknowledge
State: 4500 rpm
